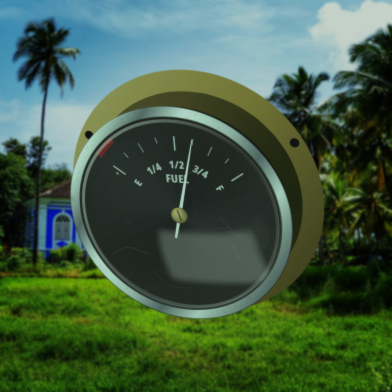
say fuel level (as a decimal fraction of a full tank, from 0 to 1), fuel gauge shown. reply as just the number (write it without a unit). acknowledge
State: 0.625
